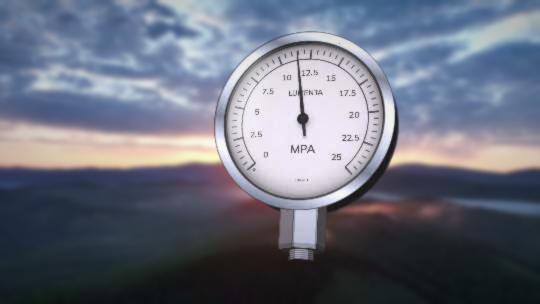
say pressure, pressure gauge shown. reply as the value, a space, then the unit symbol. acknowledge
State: 11.5 MPa
